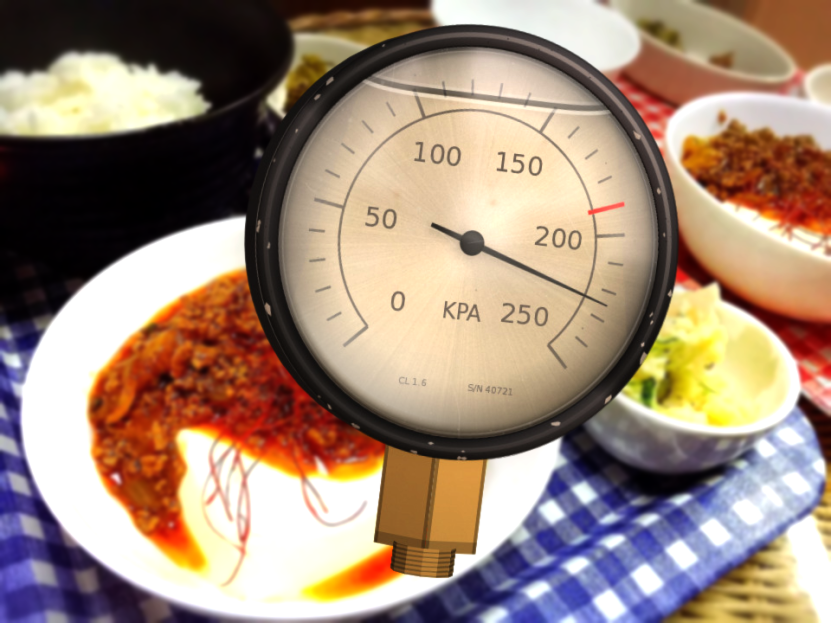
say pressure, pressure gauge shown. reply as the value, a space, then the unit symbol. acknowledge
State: 225 kPa
